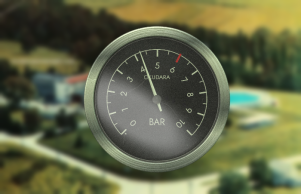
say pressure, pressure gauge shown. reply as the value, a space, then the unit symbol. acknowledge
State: 4.25 bar
